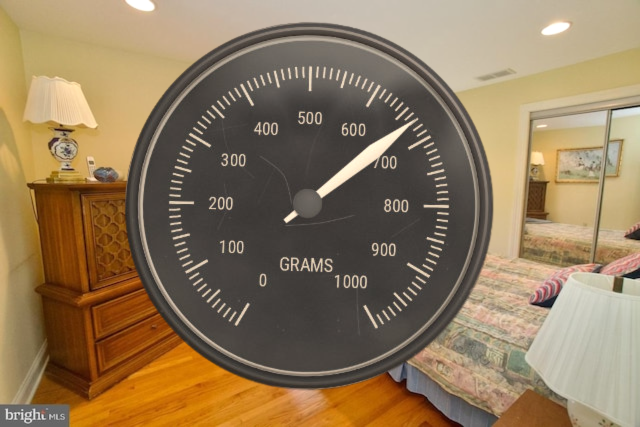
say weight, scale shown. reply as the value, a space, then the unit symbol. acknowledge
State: 670 g
